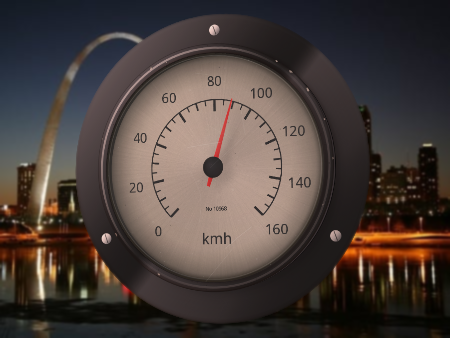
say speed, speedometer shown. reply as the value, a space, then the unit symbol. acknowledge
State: 90 km/h
